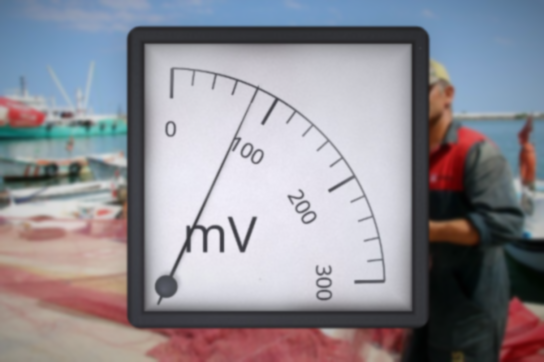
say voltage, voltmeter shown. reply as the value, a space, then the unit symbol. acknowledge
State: 80 mV
